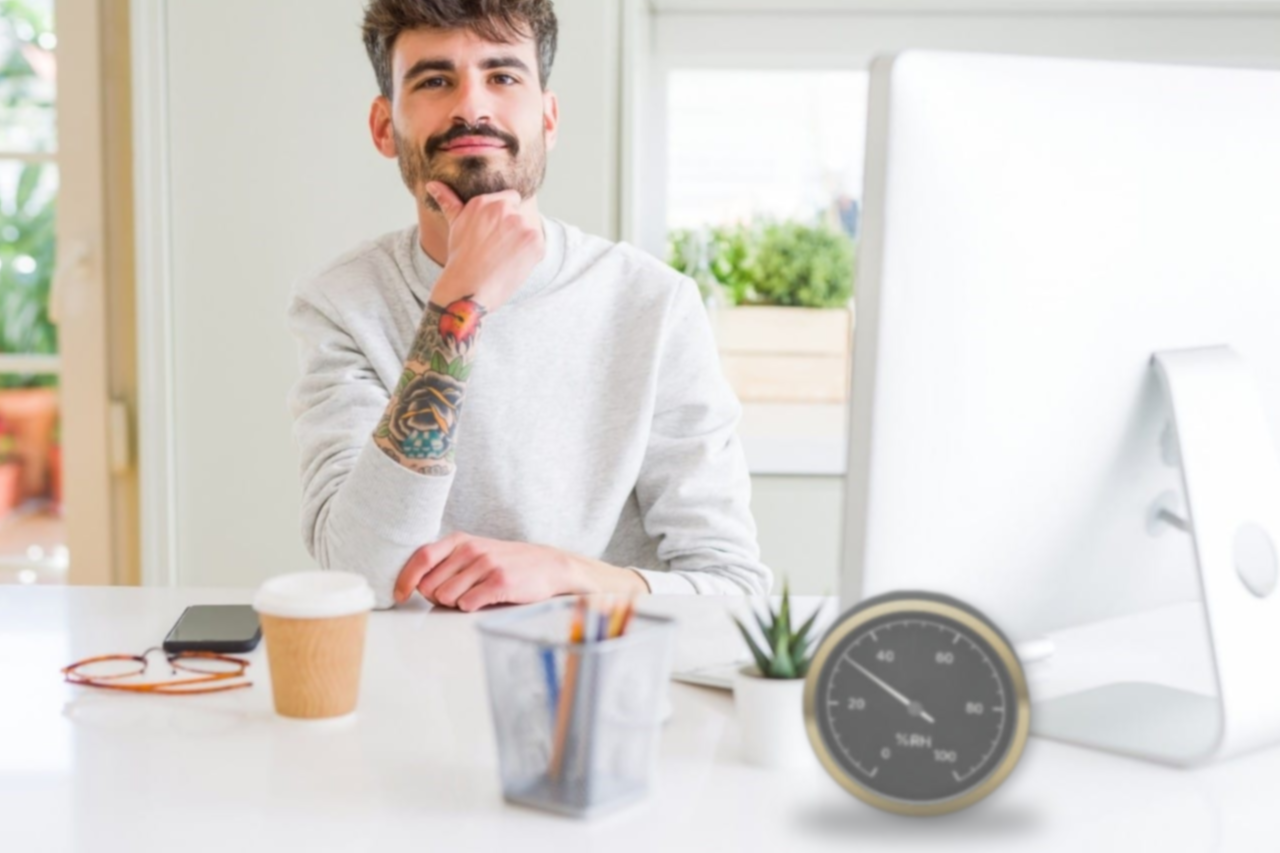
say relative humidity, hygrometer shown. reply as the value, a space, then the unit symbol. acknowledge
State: 32 %
